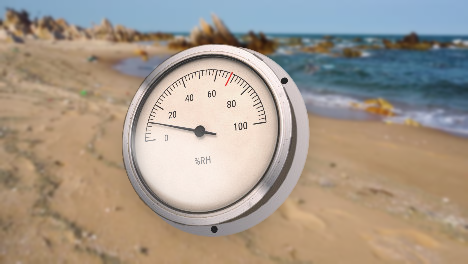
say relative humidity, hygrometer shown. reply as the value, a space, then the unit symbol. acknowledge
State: 10 %
